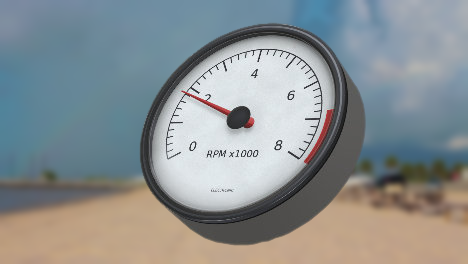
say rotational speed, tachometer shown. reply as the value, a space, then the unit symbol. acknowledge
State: 1800 rpm
